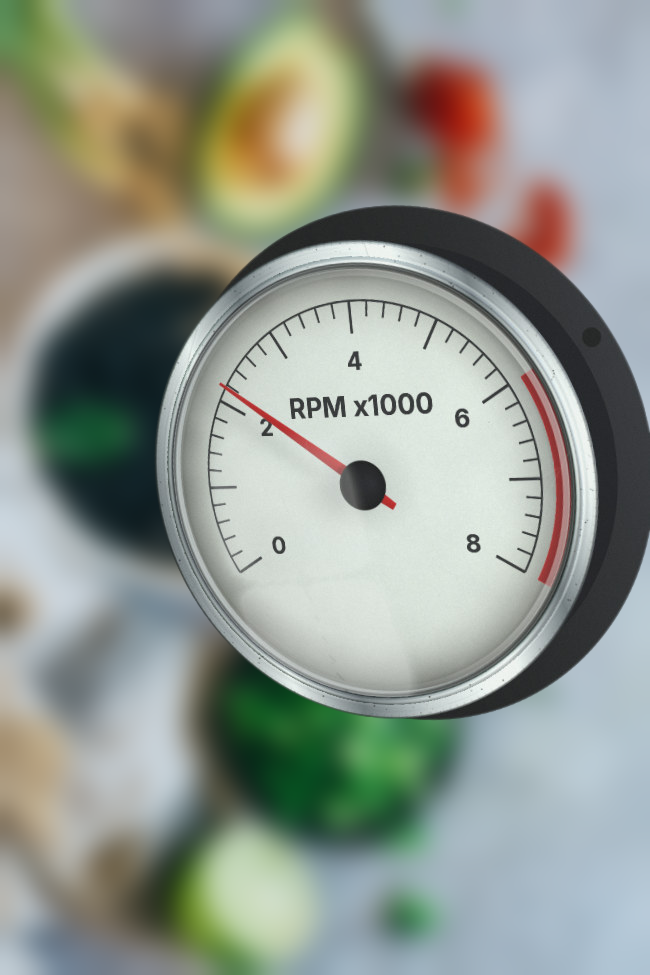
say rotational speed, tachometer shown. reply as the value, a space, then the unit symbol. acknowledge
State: 2200 rpm
